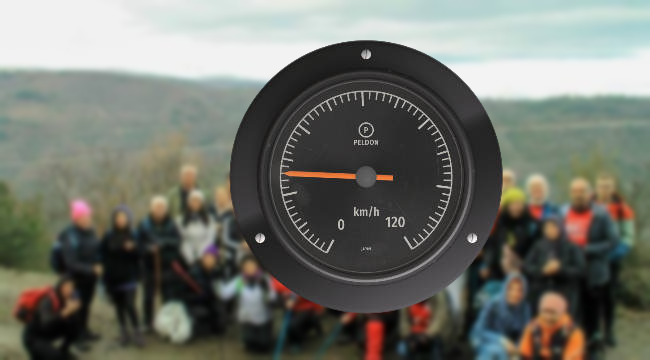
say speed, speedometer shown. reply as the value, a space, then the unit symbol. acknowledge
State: 26 km/h
